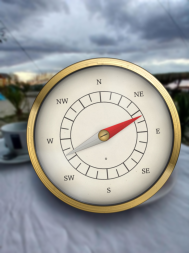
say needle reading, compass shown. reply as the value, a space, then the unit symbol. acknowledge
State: 67.5 °
